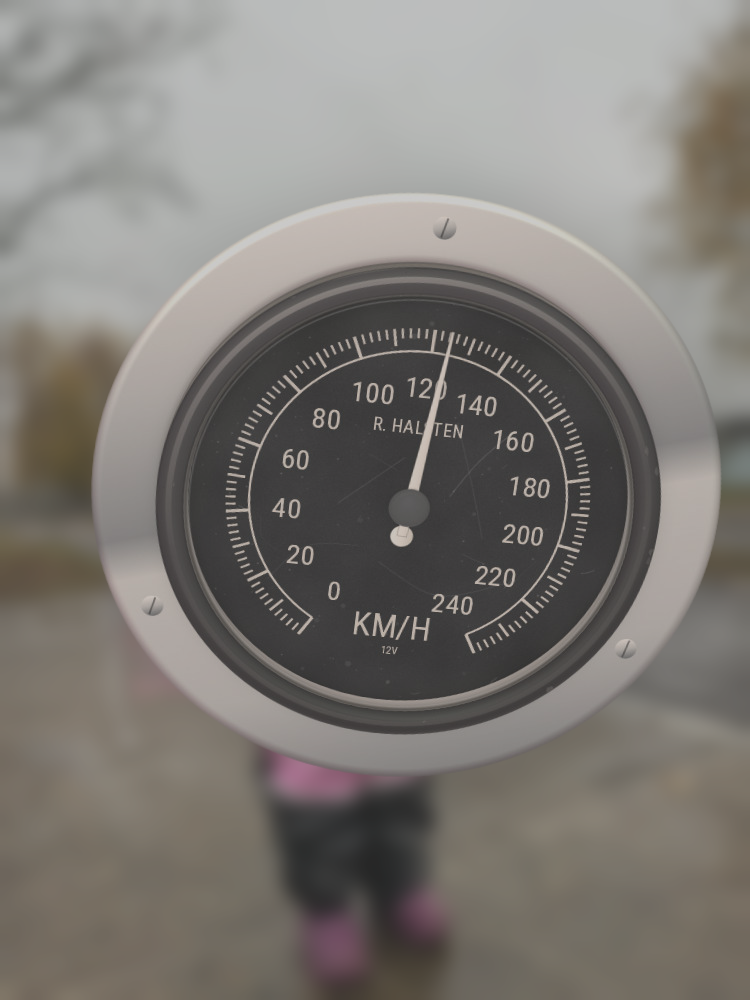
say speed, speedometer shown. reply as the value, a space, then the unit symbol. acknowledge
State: 124 km/h
